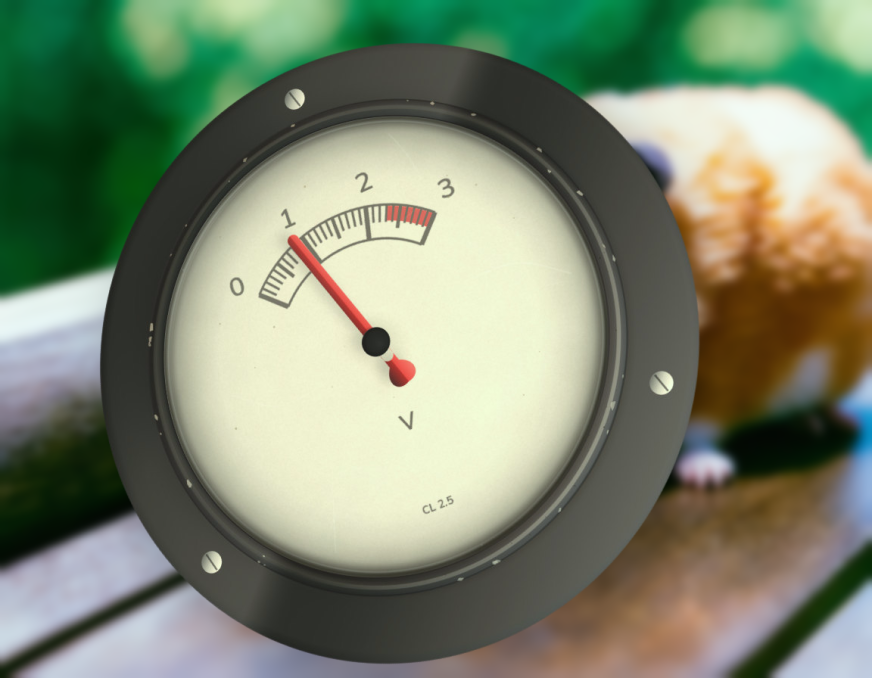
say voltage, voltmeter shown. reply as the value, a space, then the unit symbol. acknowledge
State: 0.9 V
